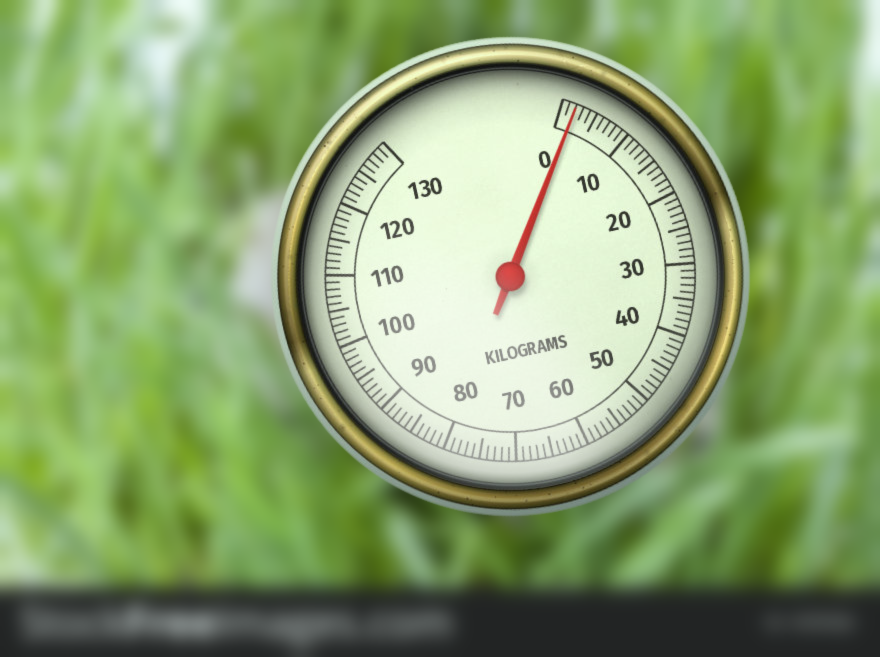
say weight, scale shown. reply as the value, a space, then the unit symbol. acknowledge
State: 2 kg
